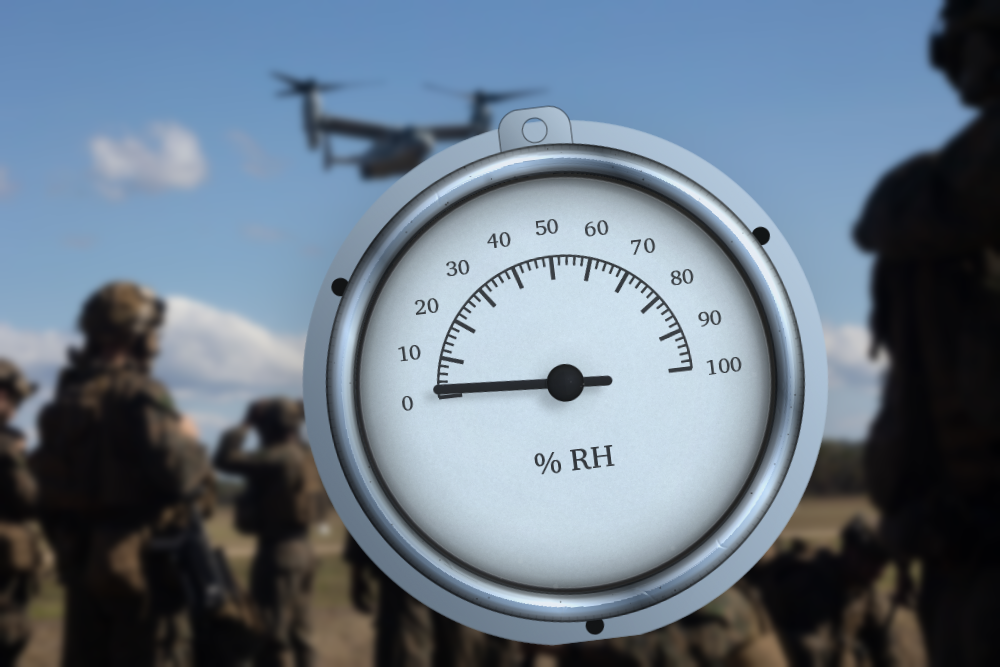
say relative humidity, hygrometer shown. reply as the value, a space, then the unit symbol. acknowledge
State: 2 %
